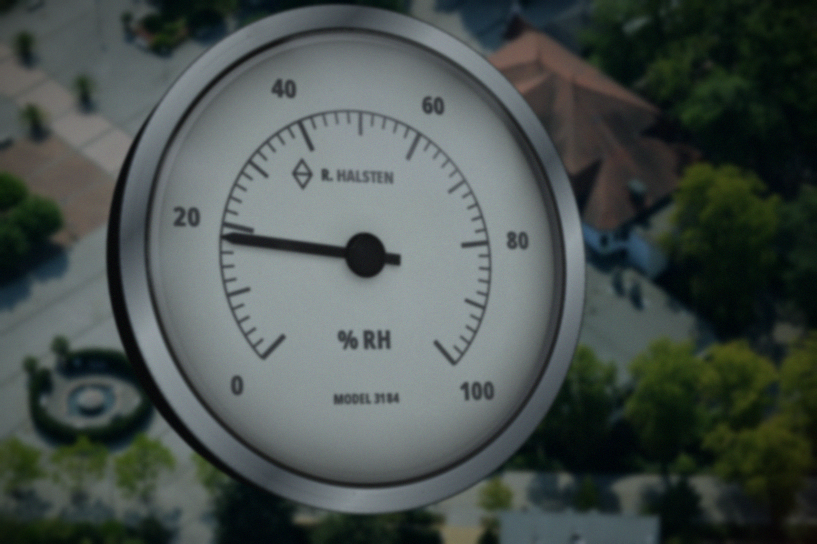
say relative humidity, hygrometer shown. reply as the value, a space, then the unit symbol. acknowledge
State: 18 %
